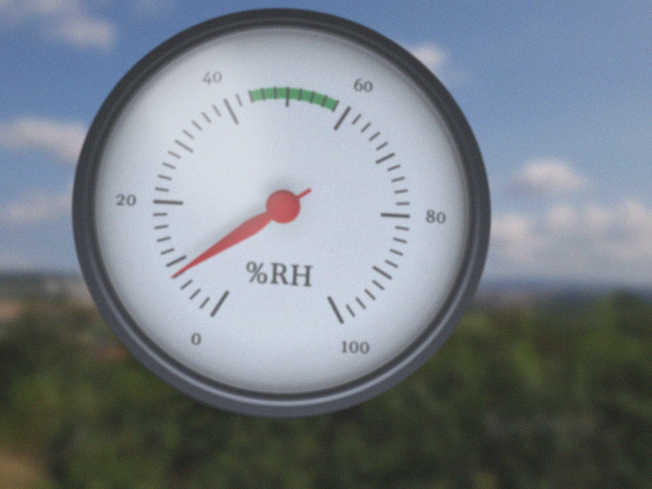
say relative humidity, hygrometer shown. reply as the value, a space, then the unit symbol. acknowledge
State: 8 %
